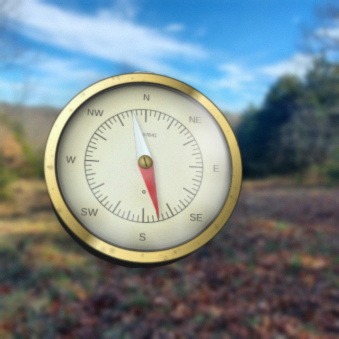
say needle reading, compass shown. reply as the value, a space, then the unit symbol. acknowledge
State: 165 °
